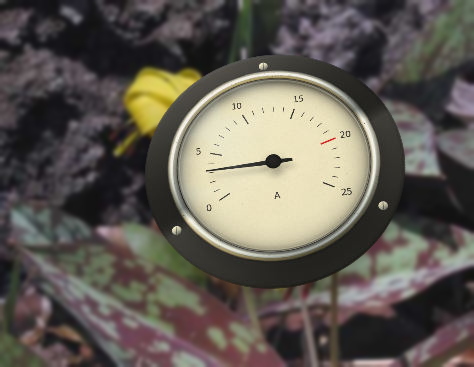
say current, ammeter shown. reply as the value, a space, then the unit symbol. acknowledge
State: 3 A
